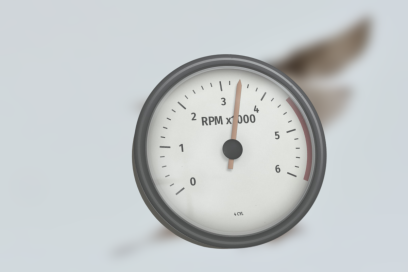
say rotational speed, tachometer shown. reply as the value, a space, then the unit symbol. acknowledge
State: 3400 rpm
